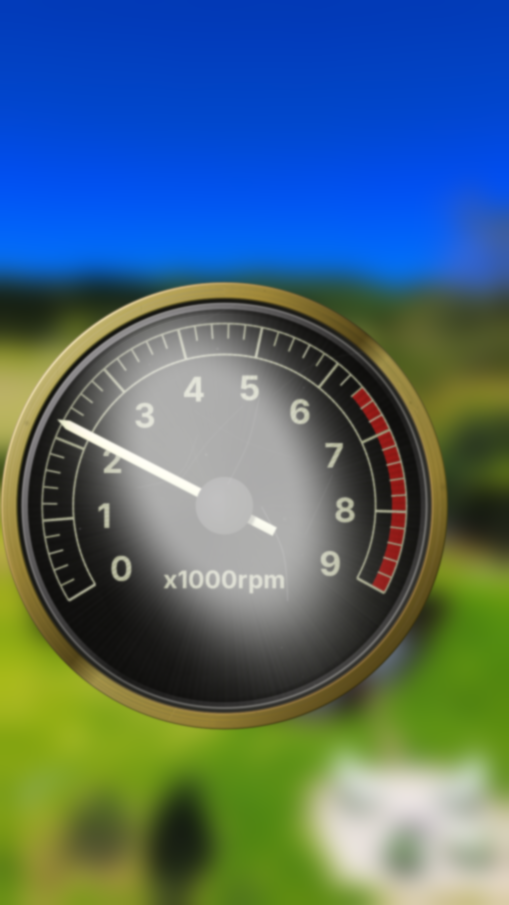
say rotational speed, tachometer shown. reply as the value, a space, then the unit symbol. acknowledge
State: 2200 rpm
